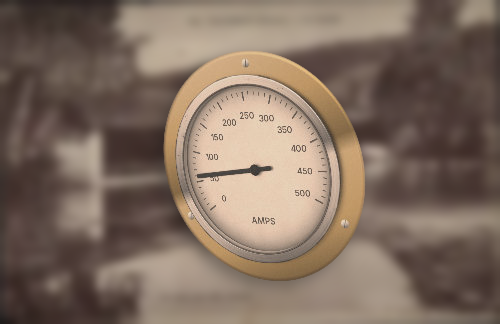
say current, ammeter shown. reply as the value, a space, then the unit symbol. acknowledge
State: 60 A
